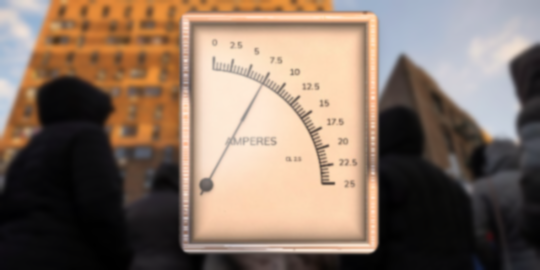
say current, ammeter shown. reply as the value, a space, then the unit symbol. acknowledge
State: 7.5 A
